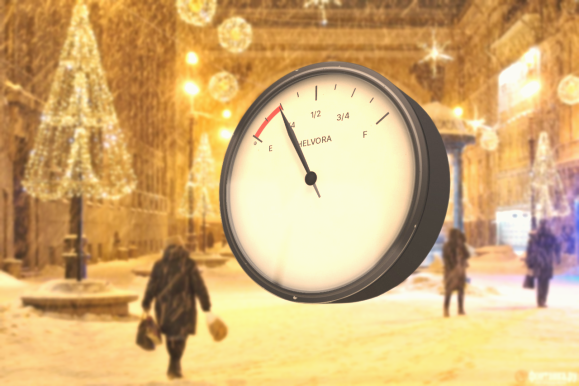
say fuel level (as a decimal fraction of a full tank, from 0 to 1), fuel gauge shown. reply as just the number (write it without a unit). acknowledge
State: 0.25
